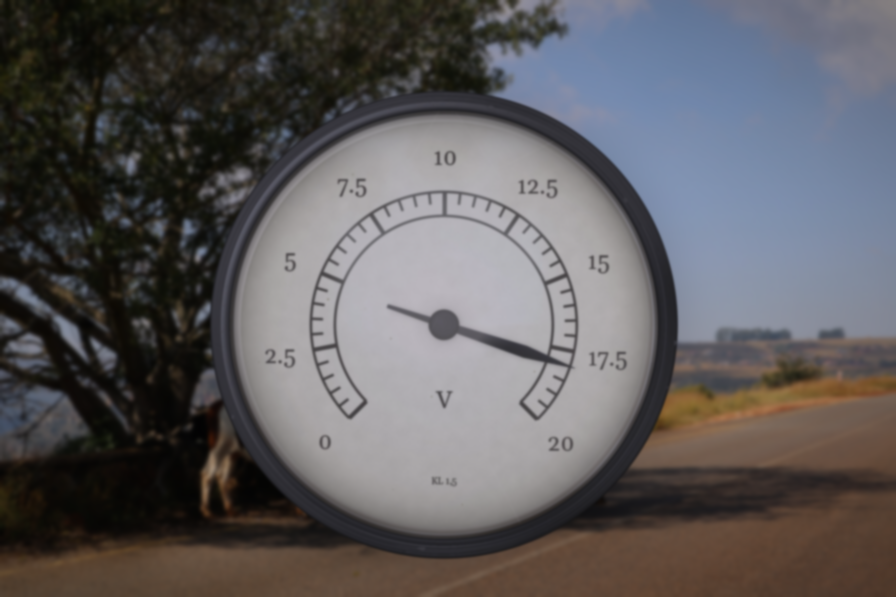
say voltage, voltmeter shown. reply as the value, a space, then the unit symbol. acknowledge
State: 18 V
